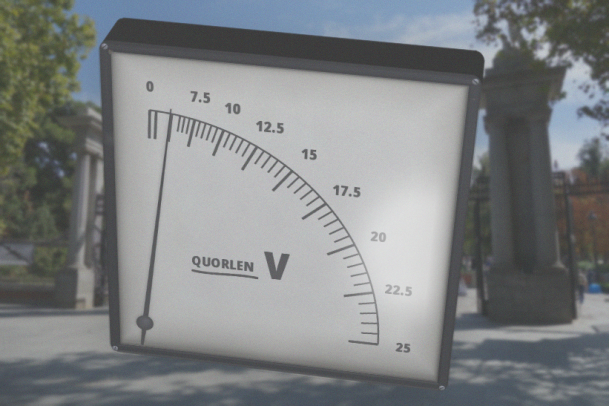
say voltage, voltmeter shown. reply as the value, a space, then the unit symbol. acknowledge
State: 5 V
